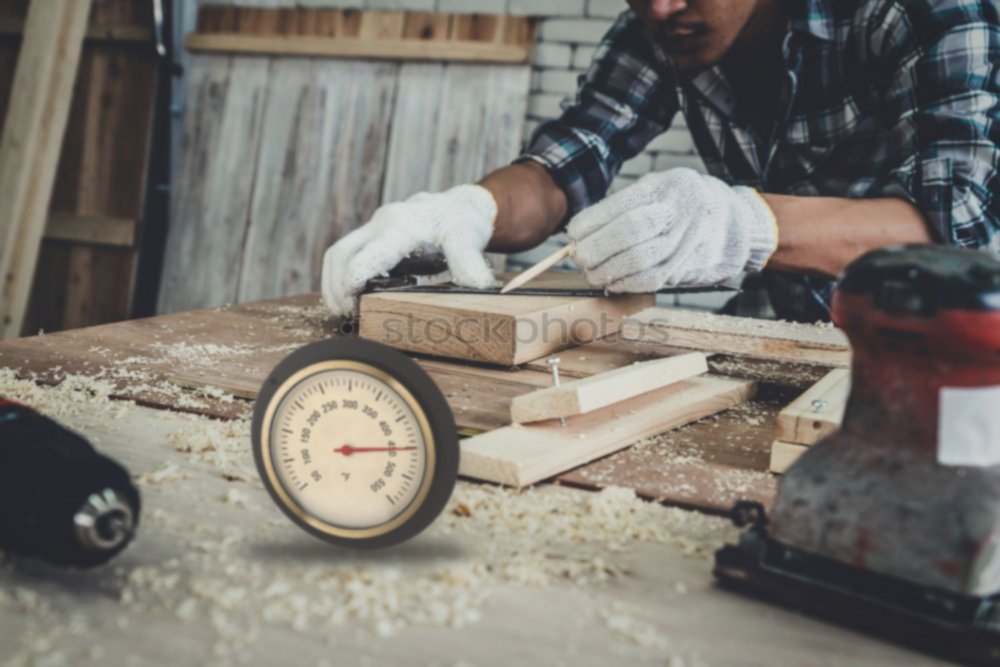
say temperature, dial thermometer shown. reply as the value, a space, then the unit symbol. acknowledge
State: 450 °F
